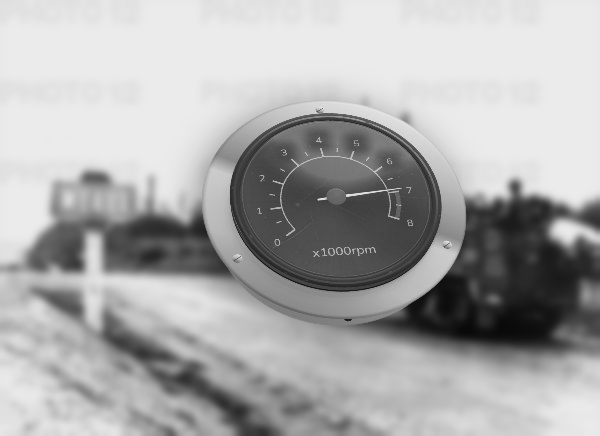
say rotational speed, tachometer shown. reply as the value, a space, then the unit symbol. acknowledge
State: 7000 rpm
